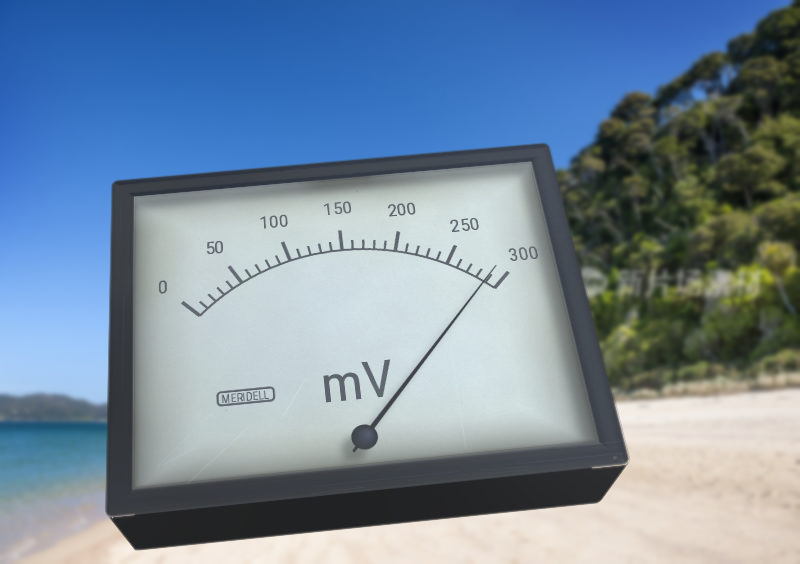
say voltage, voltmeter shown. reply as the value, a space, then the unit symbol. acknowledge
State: 290 mV
